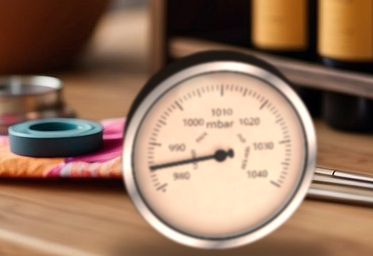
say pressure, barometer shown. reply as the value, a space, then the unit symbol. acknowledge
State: 985 mbar
